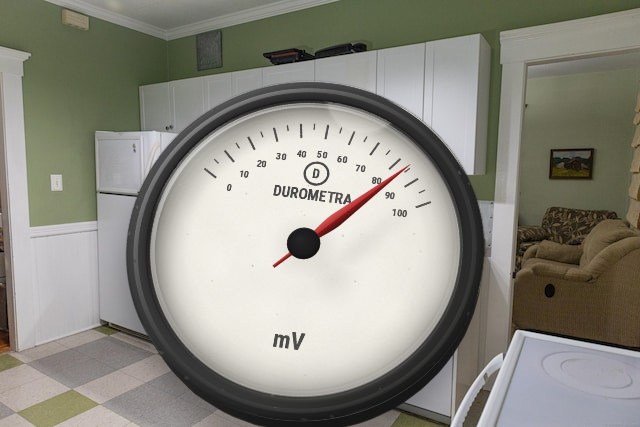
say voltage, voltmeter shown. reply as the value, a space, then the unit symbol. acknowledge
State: 85 mV
